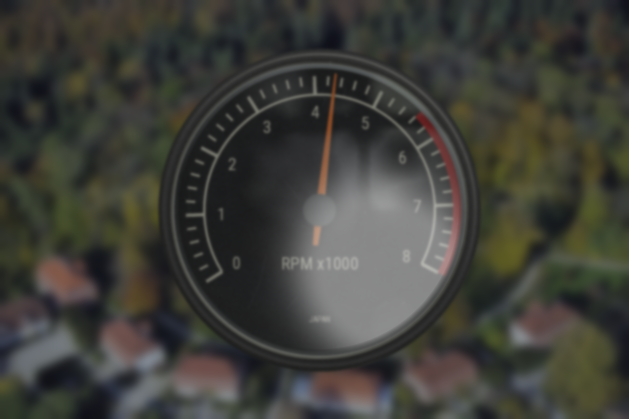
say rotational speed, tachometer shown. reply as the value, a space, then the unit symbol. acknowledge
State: 4300 rpm
